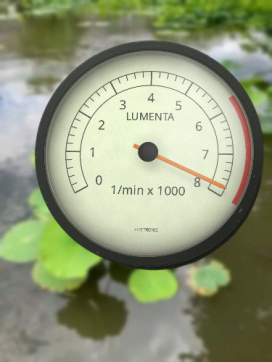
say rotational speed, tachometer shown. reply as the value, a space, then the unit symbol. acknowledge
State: 7800 rpm
